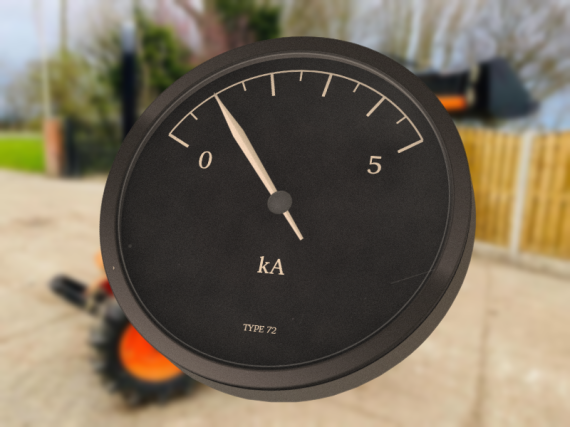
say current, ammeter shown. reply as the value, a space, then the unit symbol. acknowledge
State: 1 kA
